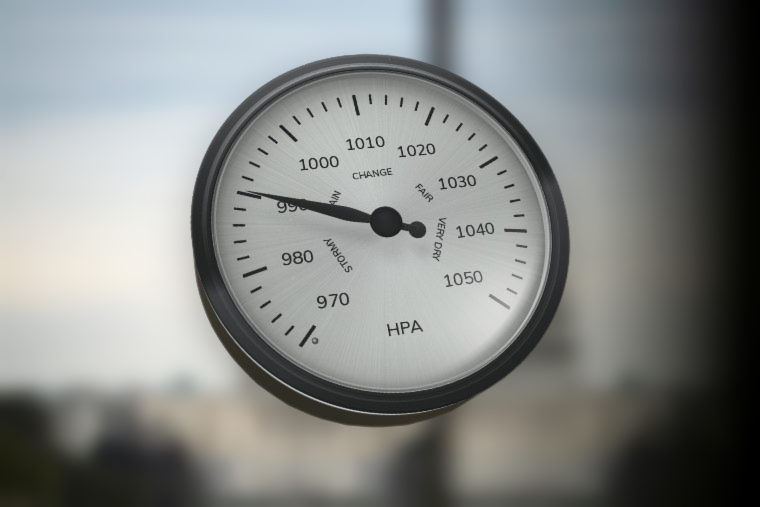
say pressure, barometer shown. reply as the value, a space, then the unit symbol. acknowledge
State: 990 hPa
